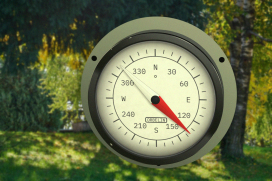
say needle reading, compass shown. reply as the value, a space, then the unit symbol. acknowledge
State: 135 °
